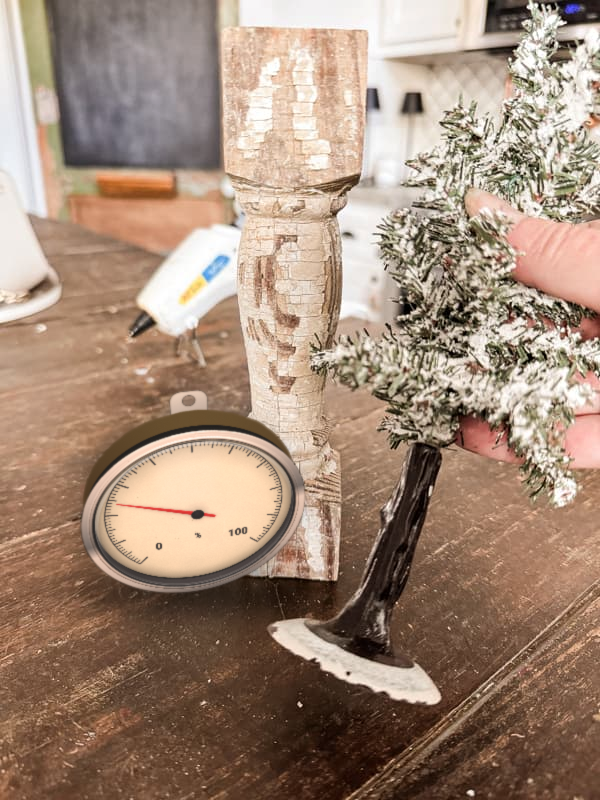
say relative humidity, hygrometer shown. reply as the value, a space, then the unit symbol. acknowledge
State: 25 %
